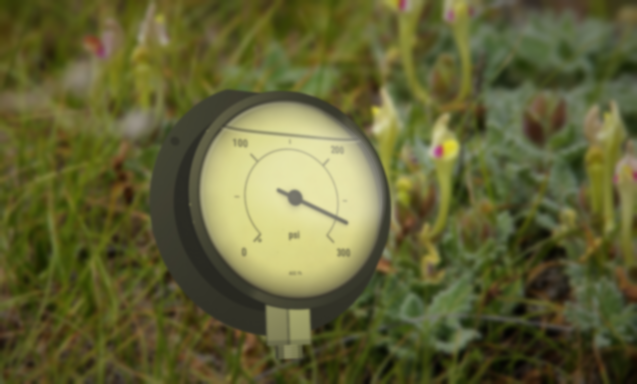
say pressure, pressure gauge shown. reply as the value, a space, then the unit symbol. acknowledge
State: 275 psi
